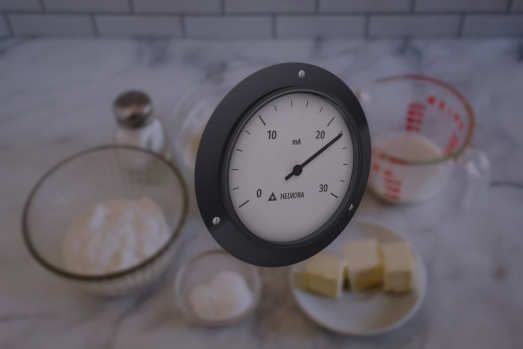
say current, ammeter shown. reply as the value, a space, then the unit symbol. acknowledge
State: 22 mA
